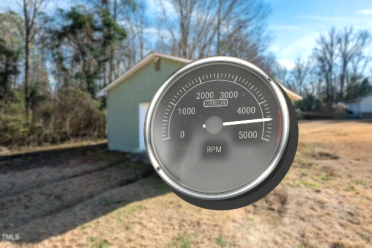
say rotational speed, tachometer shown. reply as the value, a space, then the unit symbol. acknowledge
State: 4500 rpm
